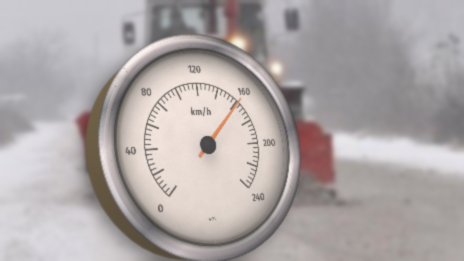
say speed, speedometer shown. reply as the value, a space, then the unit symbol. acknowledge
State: 160 km/h
